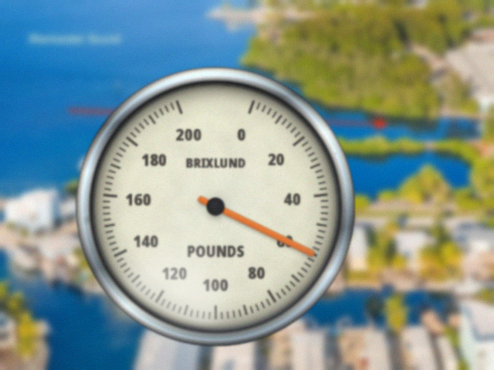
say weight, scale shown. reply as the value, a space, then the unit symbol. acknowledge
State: 60 lb
